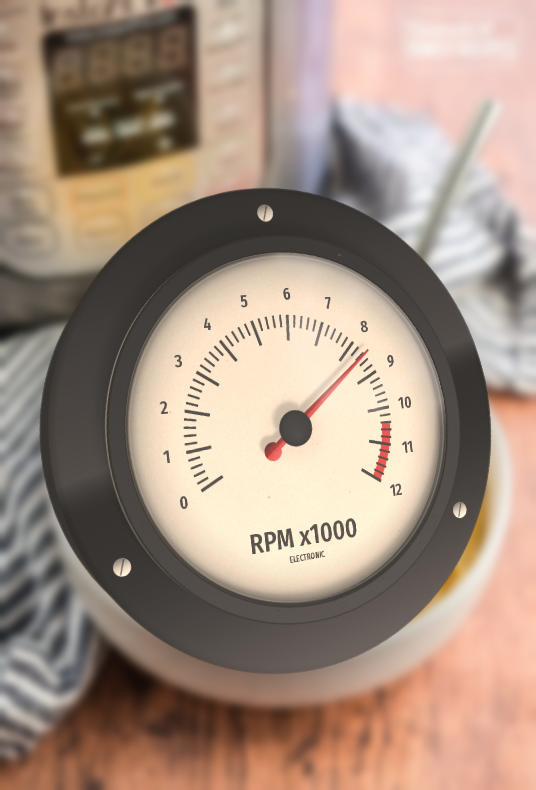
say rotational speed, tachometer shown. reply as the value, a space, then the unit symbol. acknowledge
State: 8400 rpm
